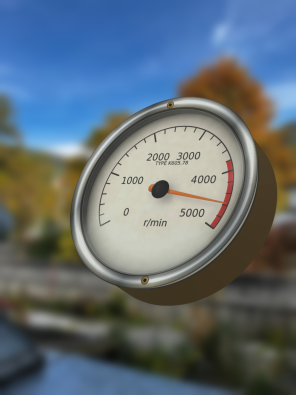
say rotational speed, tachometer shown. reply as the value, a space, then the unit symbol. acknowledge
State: 4600 rpm
